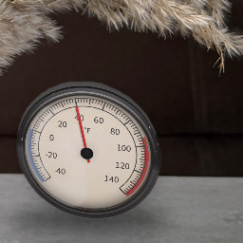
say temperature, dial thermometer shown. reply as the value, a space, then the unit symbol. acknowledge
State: 40 °F
